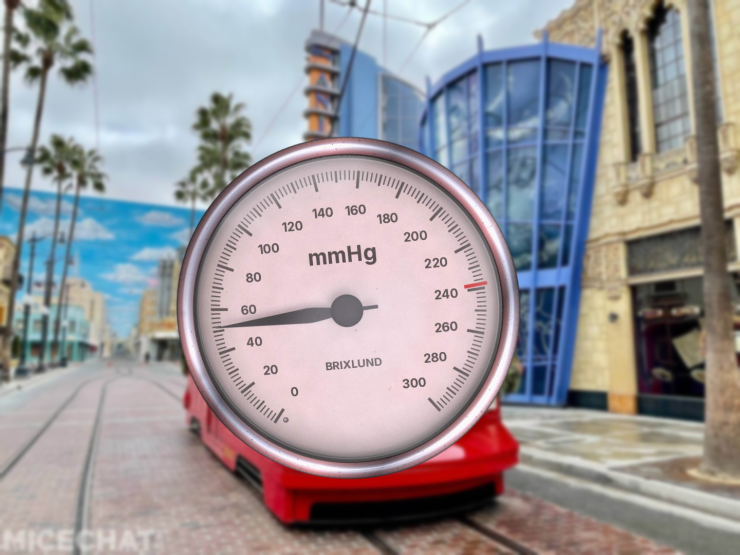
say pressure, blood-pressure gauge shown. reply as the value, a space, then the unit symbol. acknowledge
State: 52 mmHg
